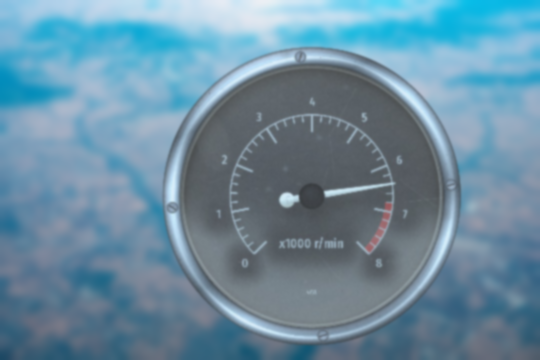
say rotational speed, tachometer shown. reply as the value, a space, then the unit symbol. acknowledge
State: 6400 rpm
